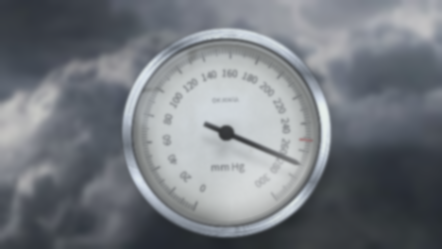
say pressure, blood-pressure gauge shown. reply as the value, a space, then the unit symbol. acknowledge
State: 270 mmHg
